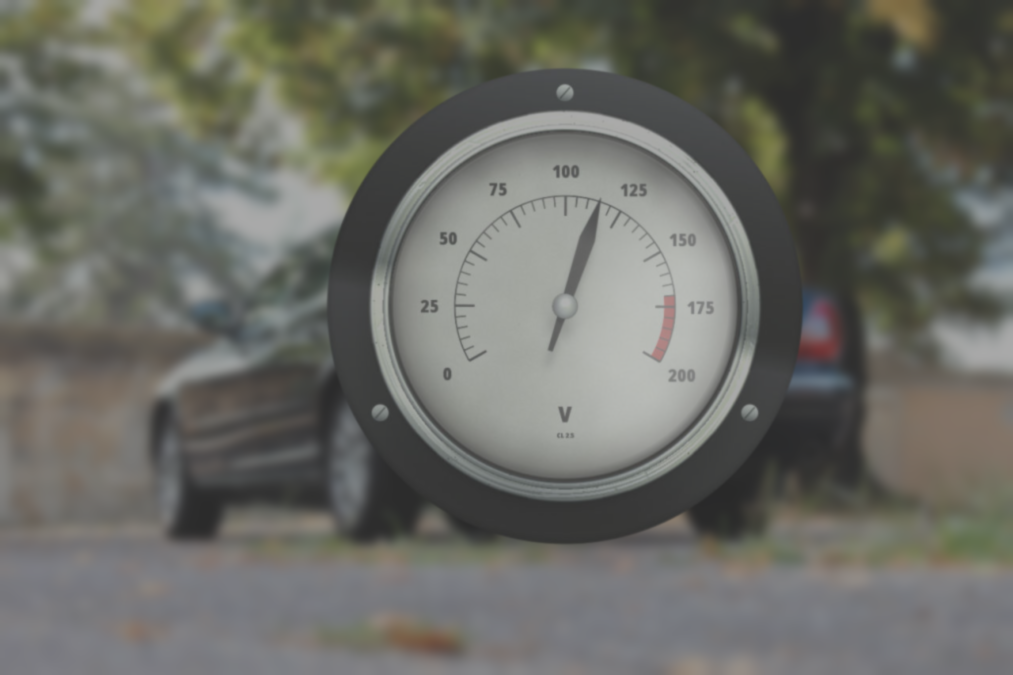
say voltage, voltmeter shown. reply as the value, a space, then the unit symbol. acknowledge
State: 115 V
